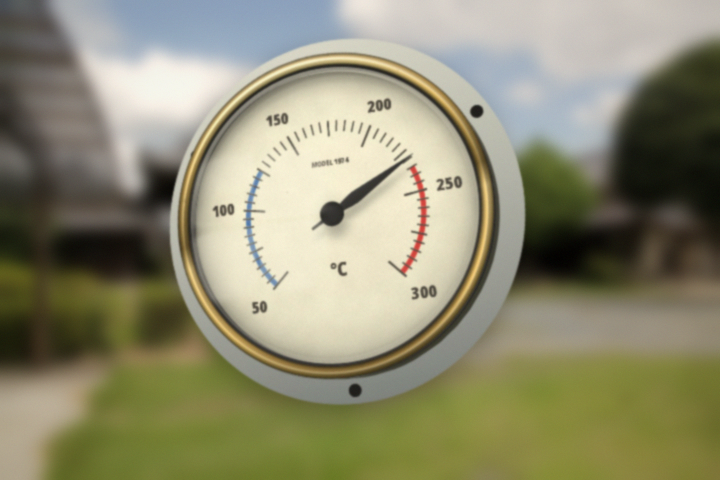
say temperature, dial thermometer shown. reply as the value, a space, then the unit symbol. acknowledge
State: 230 °C
